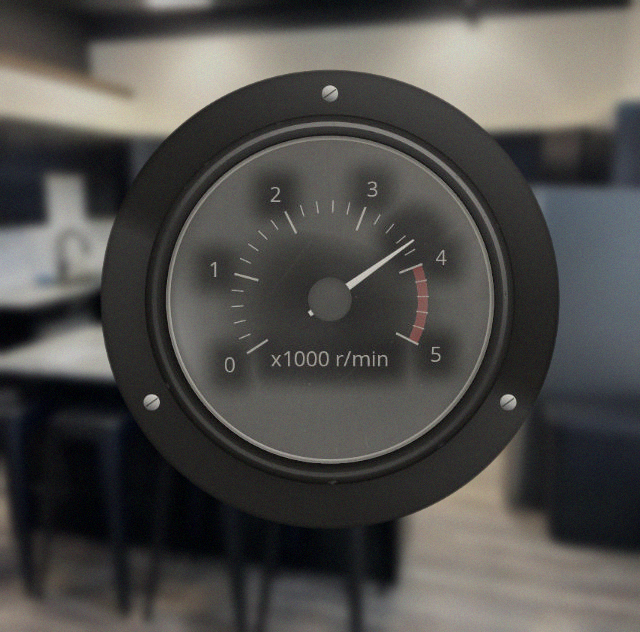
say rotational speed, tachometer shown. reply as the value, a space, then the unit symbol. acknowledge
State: 3700 rpm
